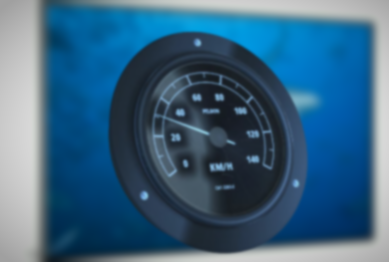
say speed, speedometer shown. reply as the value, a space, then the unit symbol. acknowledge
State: 30 km/h
